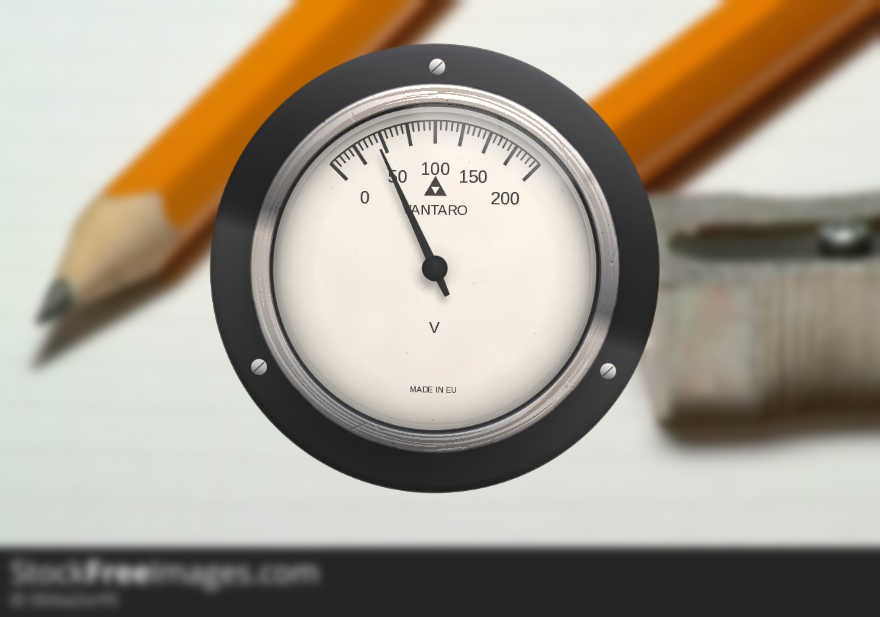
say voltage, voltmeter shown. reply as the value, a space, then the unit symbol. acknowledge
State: 45 V
